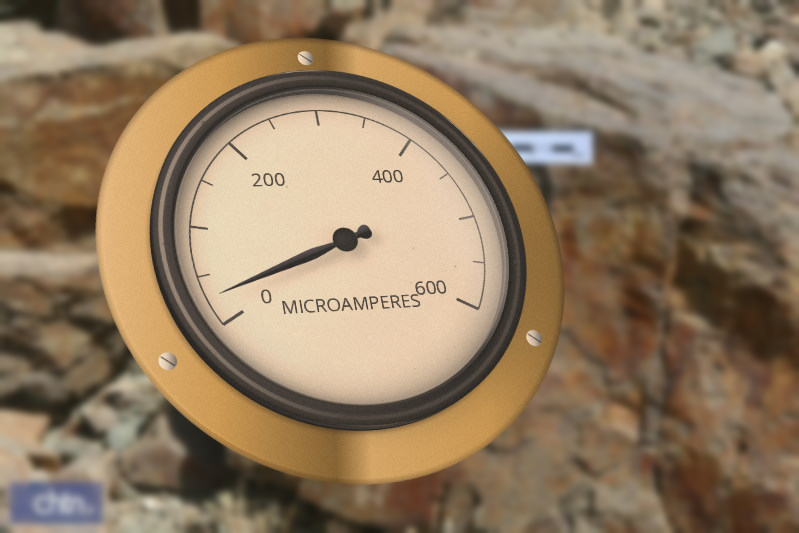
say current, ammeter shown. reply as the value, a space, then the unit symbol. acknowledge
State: 25 µA
